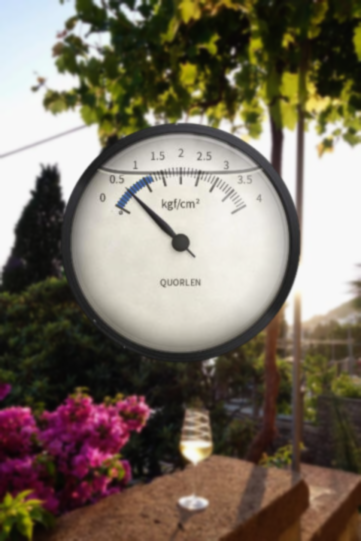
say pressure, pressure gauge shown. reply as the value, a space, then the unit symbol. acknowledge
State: 0.5 kg/cm²
